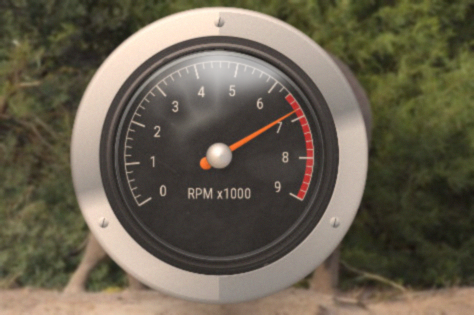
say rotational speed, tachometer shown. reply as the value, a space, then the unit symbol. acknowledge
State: 6800 rpm
